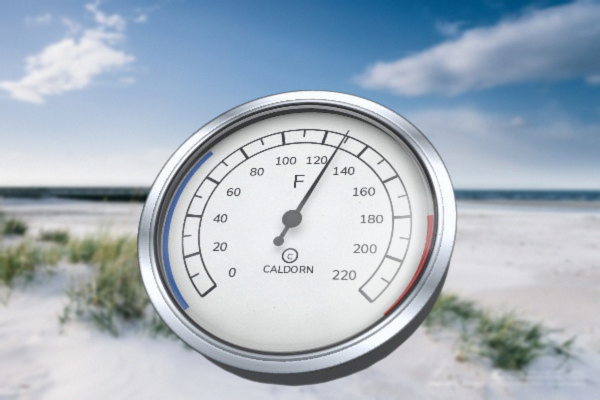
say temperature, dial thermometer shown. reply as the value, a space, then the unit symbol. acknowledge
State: 130 °F
